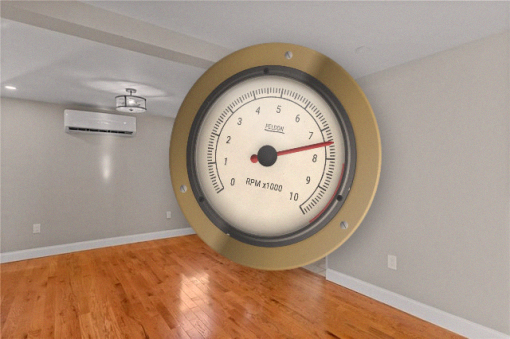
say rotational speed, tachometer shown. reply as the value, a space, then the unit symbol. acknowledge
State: 7500 rpm
